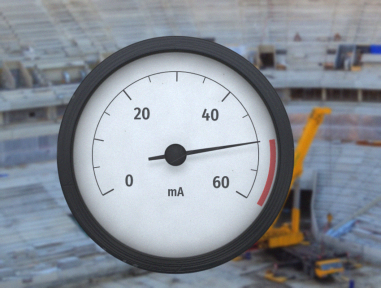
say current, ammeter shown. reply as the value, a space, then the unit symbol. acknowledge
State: 50 mA
